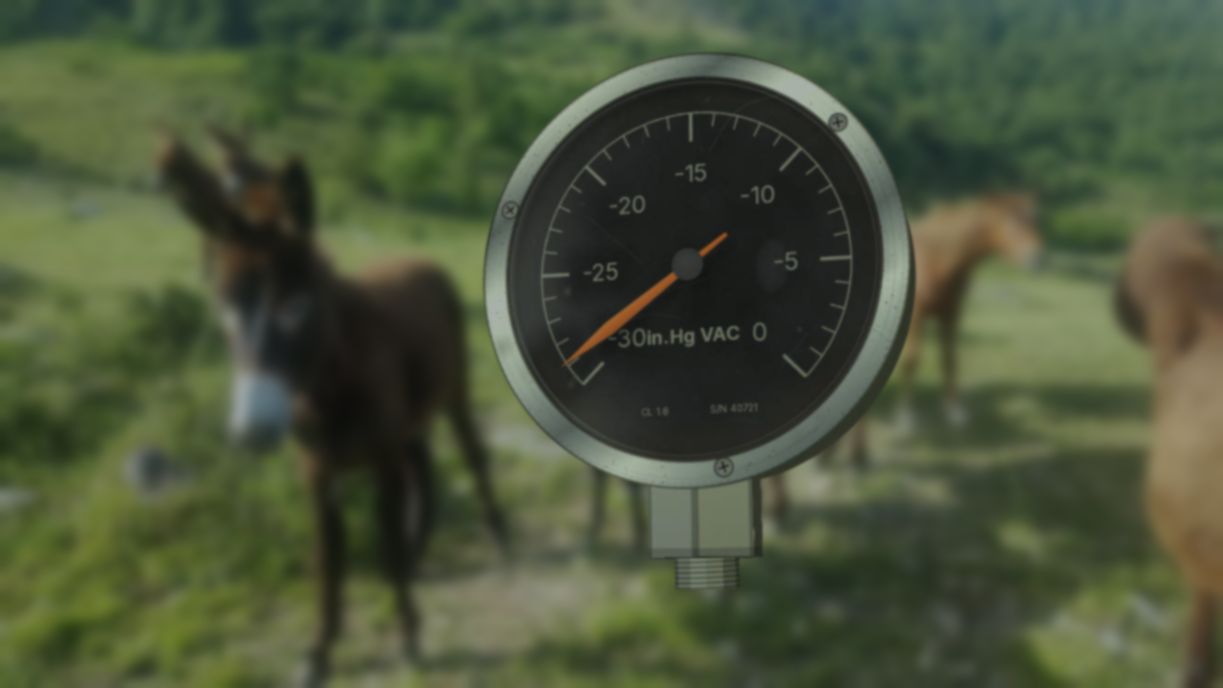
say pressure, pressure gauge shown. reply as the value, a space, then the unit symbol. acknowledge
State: -29 inHg
